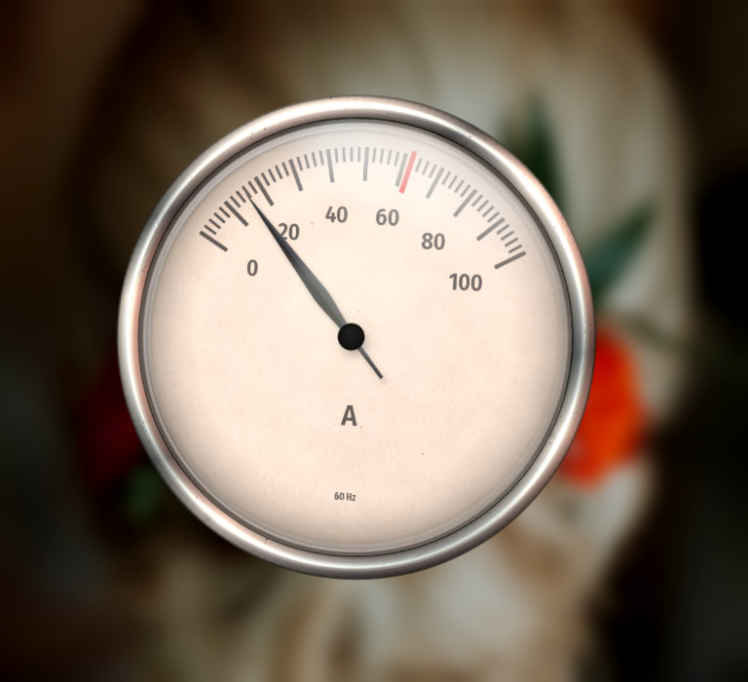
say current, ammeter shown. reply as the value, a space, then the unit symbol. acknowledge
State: 16 A
